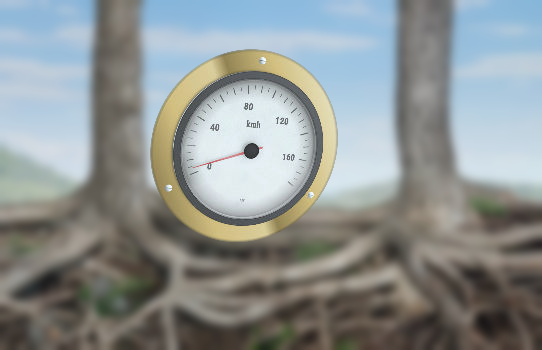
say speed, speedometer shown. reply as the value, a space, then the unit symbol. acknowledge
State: 5 km/h
